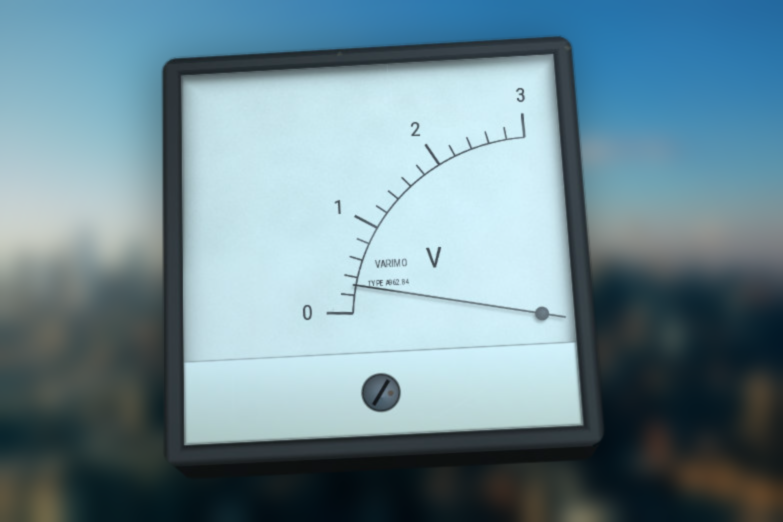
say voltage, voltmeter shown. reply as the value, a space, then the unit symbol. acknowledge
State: 0.3 V
